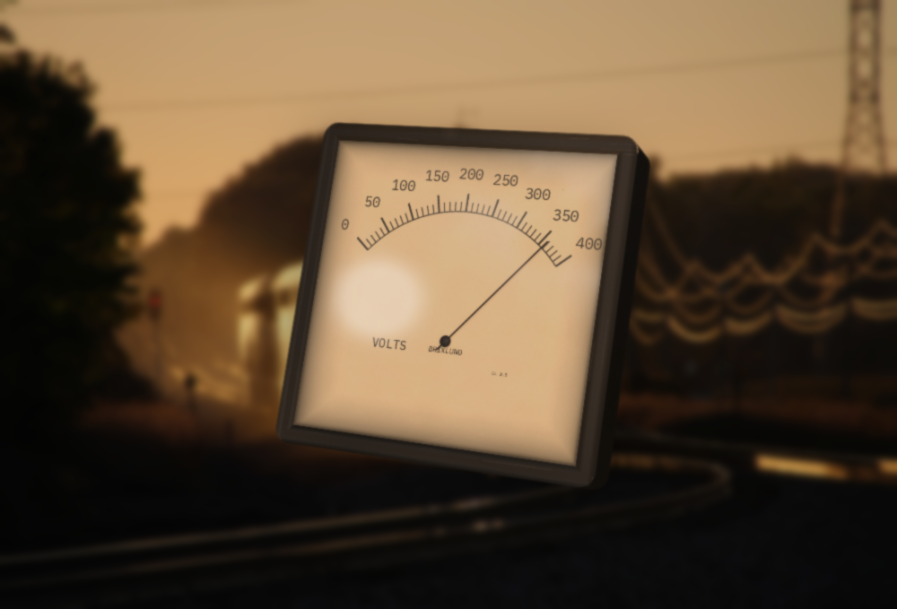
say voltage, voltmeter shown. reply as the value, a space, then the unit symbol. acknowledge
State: 360 V
